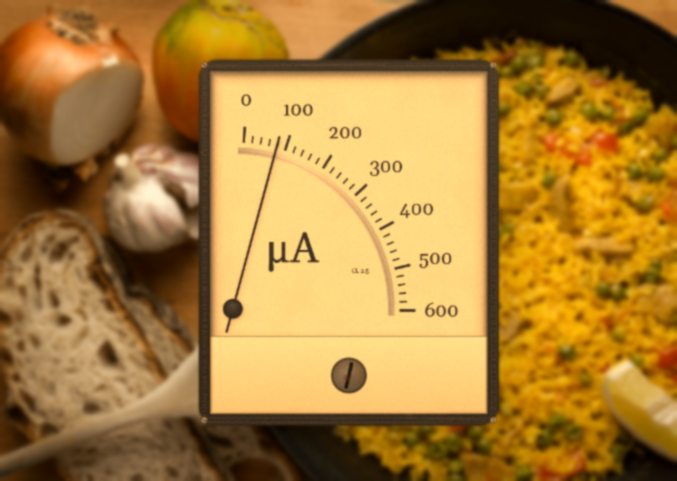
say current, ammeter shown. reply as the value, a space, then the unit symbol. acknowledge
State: 80 µA
